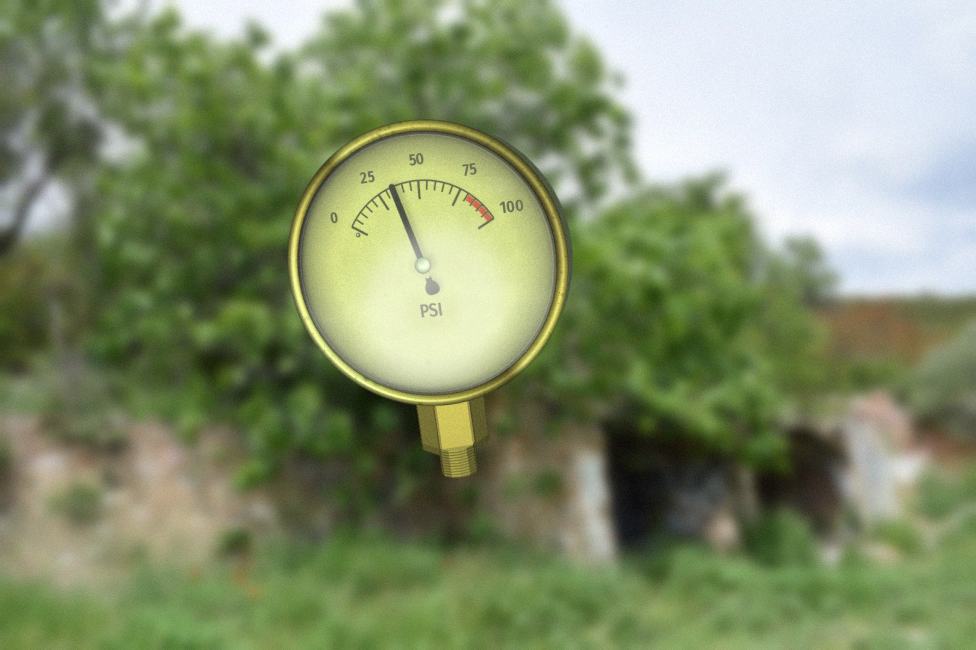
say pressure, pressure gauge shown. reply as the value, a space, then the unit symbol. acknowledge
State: 35 psi
